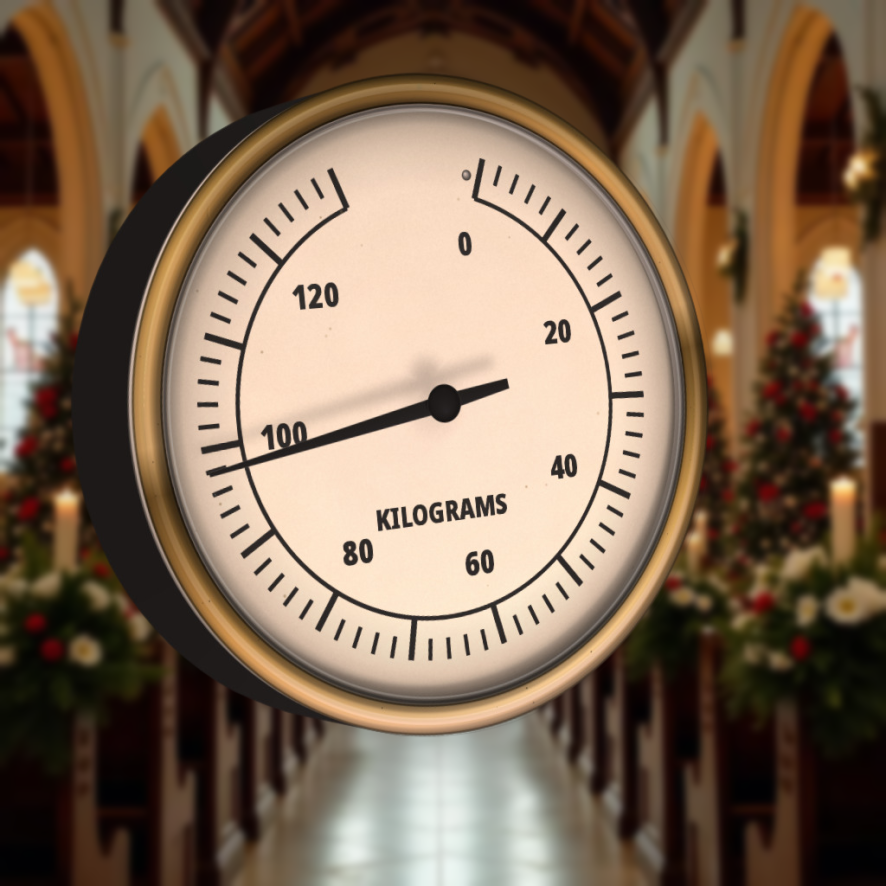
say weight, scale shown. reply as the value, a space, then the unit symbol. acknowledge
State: 98 kg
